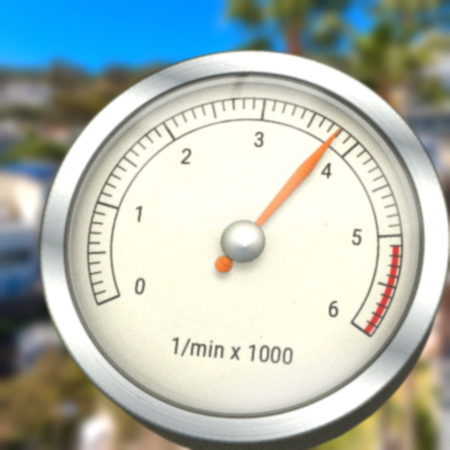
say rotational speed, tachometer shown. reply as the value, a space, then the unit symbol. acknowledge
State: 3800 rpm
